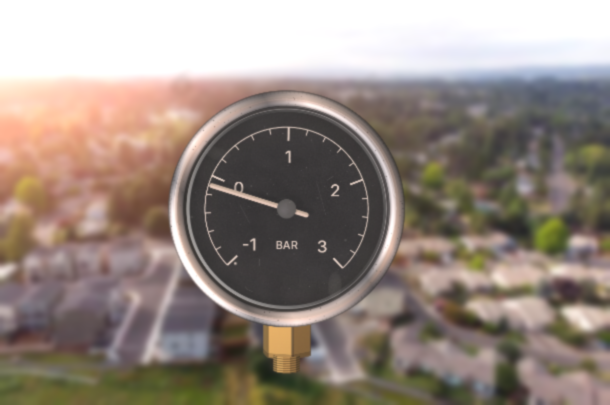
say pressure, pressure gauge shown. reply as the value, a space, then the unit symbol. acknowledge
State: -0.1 bar
